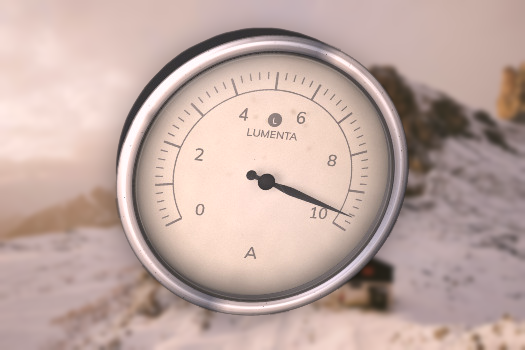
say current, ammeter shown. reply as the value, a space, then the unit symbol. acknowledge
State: 9.6 A
